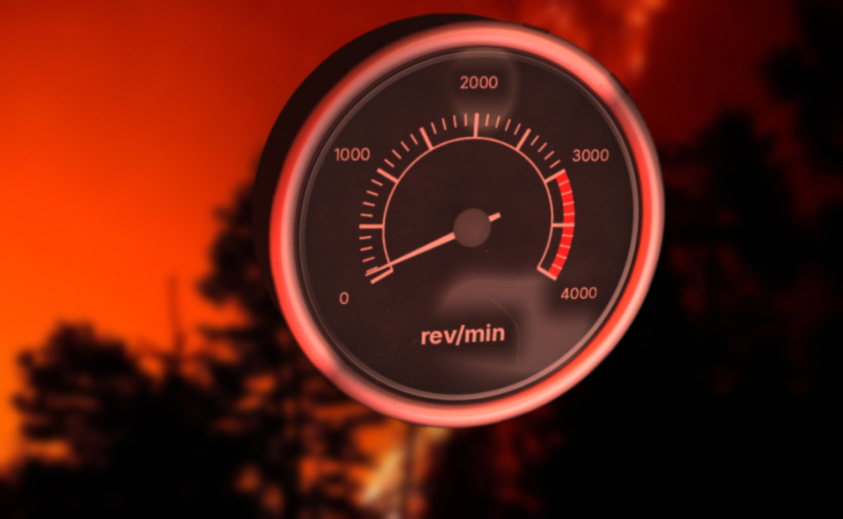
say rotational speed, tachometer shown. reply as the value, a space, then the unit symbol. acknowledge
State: 100 rpm
